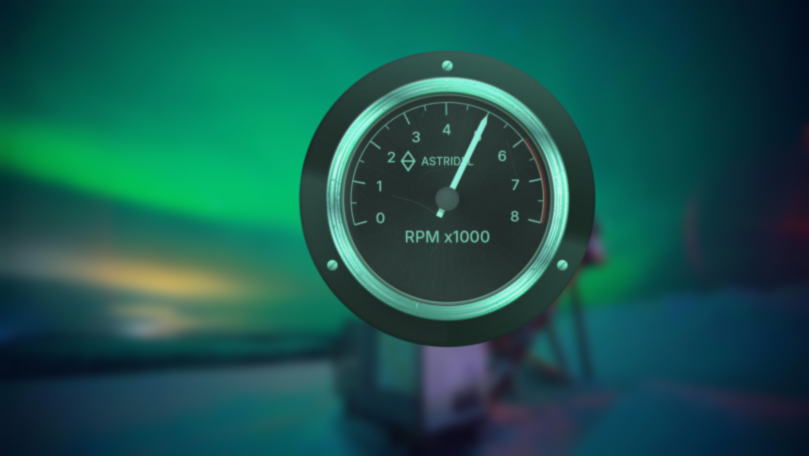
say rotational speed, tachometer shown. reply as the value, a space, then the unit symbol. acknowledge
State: 5000 rpm
